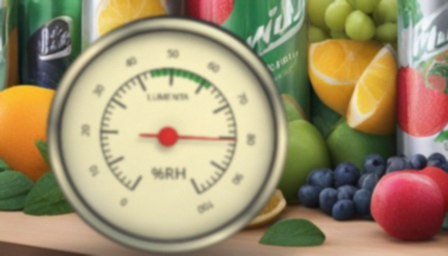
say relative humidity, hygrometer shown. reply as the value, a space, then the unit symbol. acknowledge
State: 80 %
